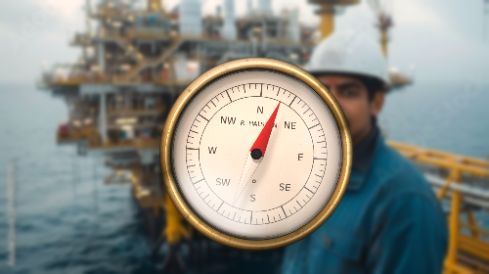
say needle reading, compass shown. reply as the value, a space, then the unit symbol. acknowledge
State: 20 °
